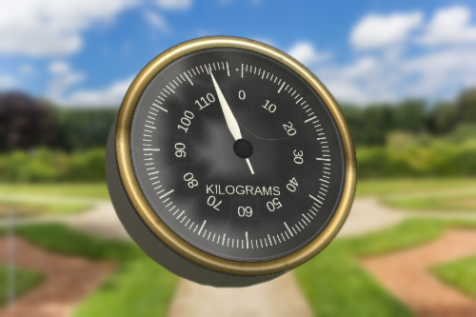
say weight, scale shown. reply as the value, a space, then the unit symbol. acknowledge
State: 115 kg
